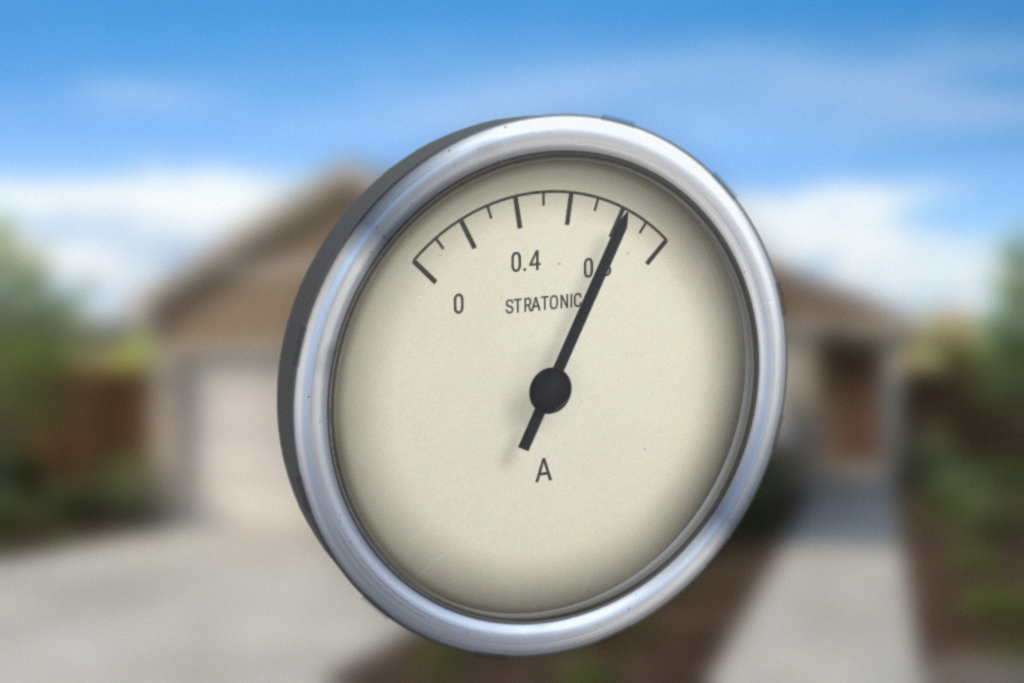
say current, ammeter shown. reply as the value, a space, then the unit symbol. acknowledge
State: 0.8 A
